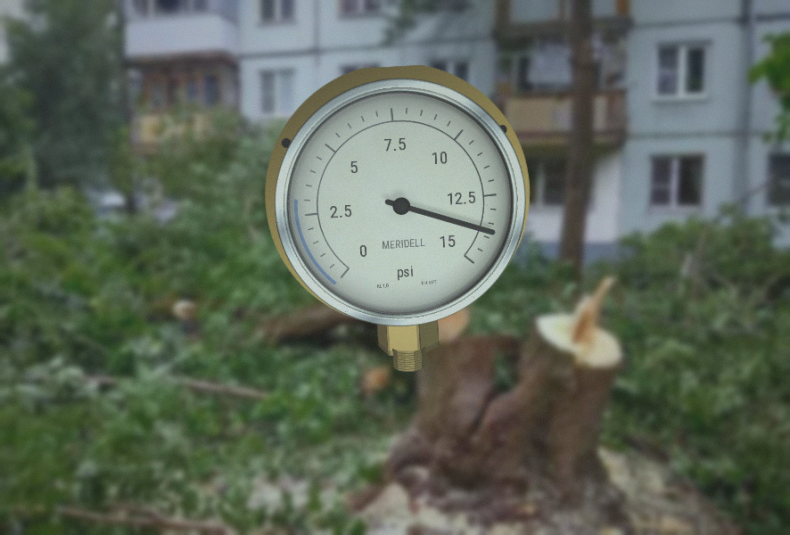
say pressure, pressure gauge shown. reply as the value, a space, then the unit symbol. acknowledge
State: 13.75 psi
